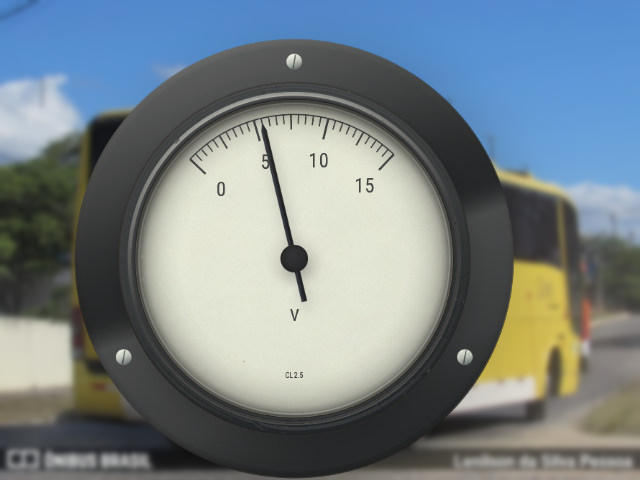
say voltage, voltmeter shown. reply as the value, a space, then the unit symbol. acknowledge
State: 5.5 V
